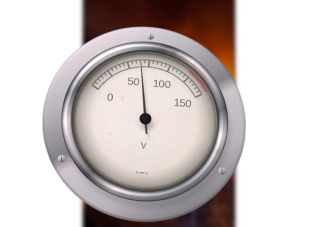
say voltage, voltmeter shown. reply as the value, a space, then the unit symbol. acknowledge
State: 65 V
